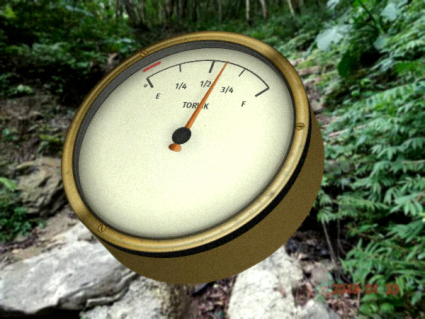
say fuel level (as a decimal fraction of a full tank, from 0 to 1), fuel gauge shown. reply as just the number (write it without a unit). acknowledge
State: 0.625
